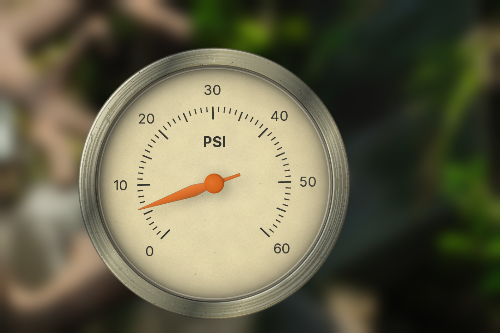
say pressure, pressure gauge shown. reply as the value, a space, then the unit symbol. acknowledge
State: 6 psi
